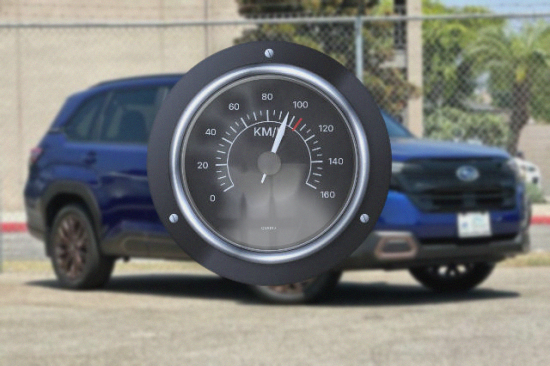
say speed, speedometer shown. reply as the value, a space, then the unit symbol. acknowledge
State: 95 km/h
